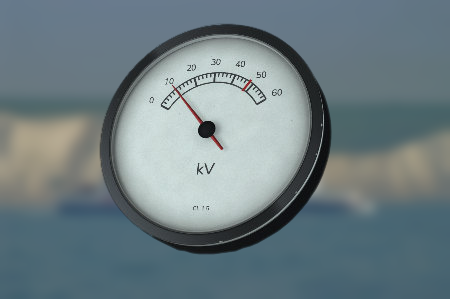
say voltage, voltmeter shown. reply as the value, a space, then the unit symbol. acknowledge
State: 10 kV
